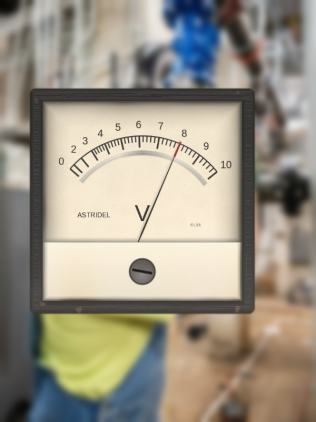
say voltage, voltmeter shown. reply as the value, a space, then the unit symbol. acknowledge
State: 8 V
